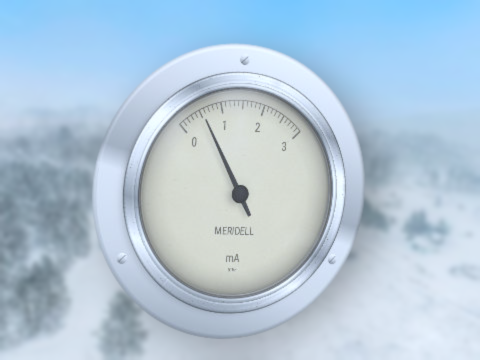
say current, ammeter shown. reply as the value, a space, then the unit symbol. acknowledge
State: 0.5 mA
